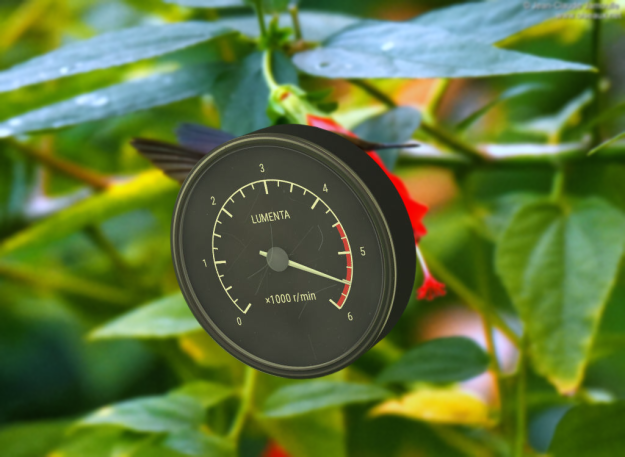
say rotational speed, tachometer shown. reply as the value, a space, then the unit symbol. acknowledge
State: 5500 rpm
